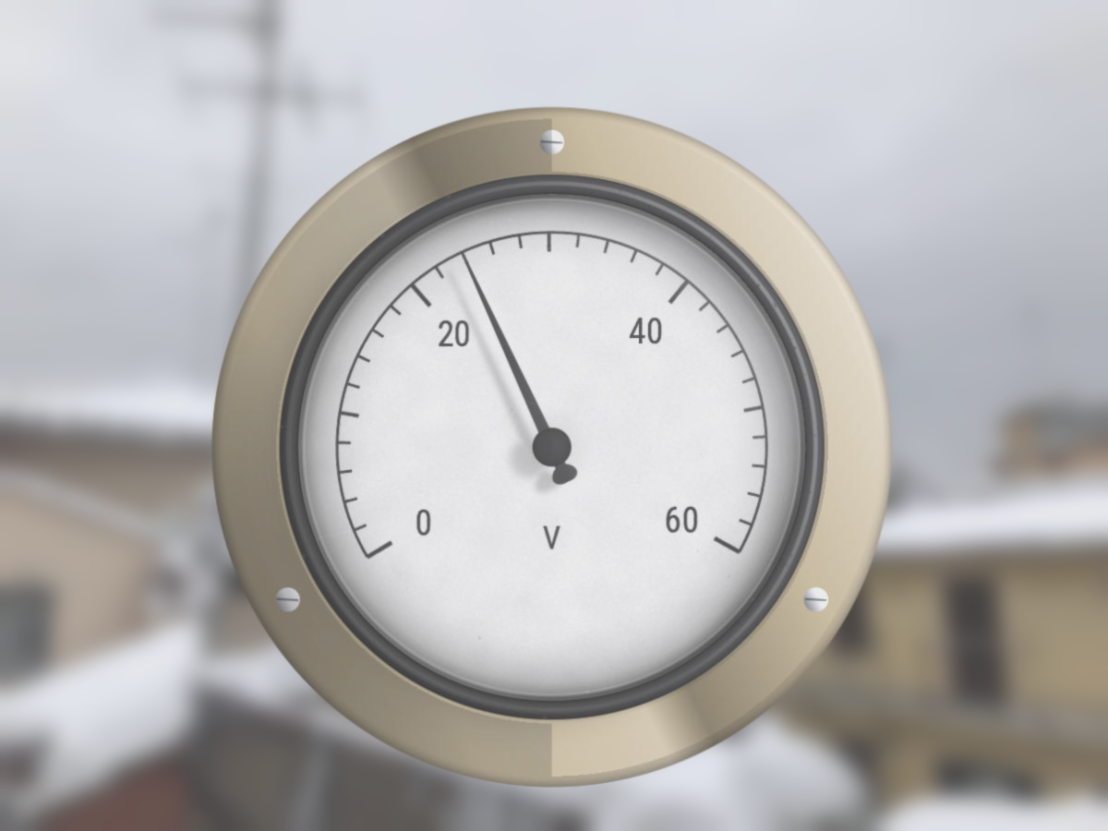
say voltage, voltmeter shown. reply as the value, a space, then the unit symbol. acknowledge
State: 24 V
